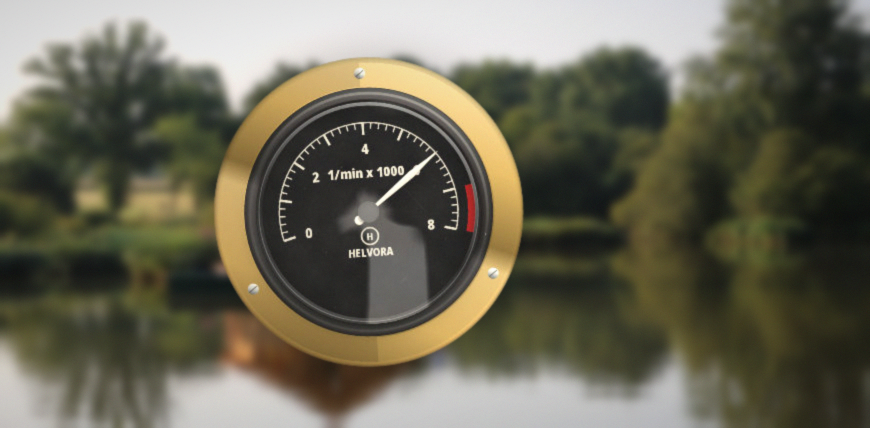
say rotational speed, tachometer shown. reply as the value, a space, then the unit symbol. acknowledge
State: 6000 rpm
